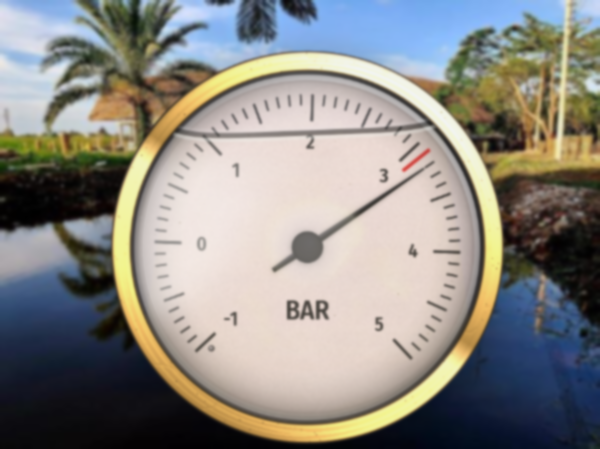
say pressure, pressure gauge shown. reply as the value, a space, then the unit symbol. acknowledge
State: 3.2 bar
